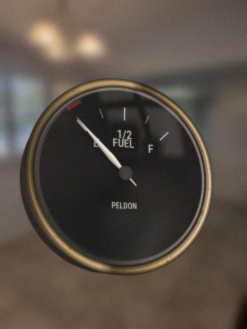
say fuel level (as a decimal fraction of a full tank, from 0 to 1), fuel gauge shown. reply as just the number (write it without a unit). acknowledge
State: 0
